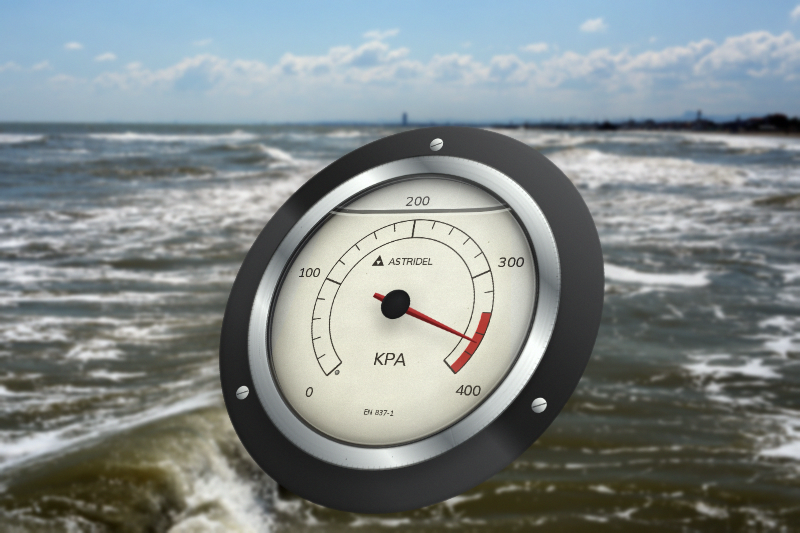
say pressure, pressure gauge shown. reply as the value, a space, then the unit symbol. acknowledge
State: 370 kPa
